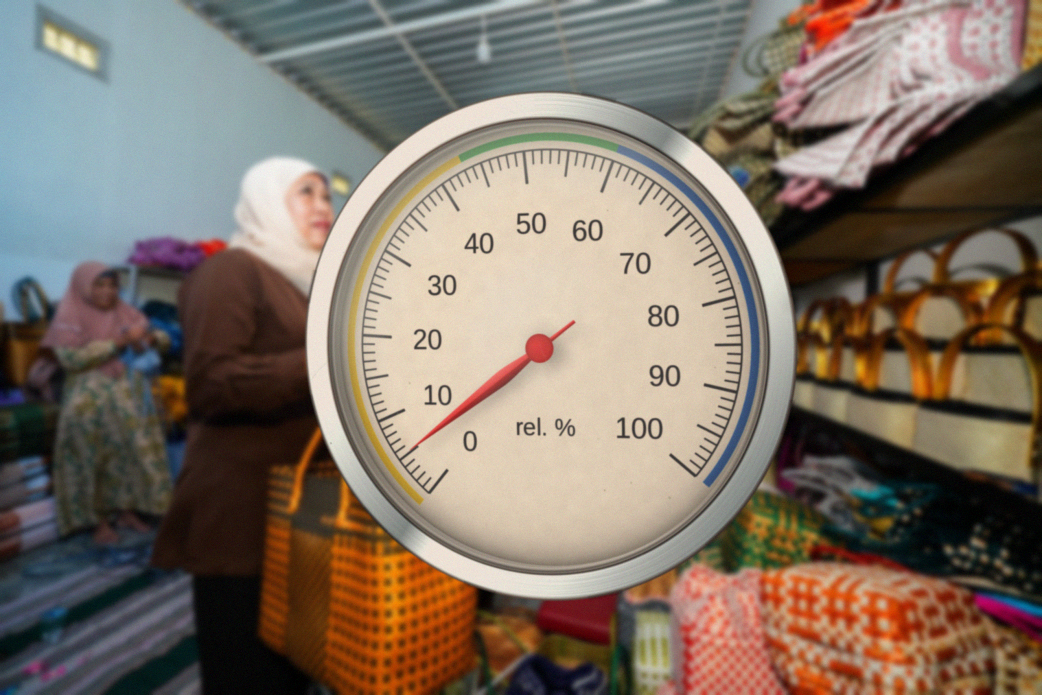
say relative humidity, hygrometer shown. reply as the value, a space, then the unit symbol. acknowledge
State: 5 %
